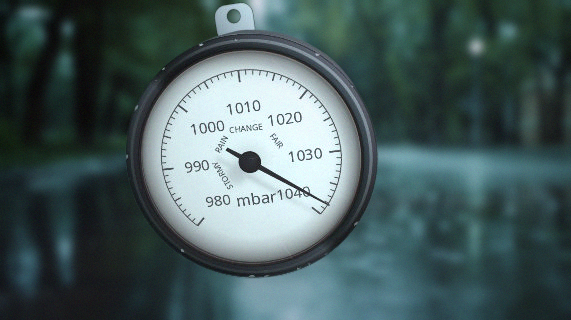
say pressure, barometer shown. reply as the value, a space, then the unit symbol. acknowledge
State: 1038 mbar
